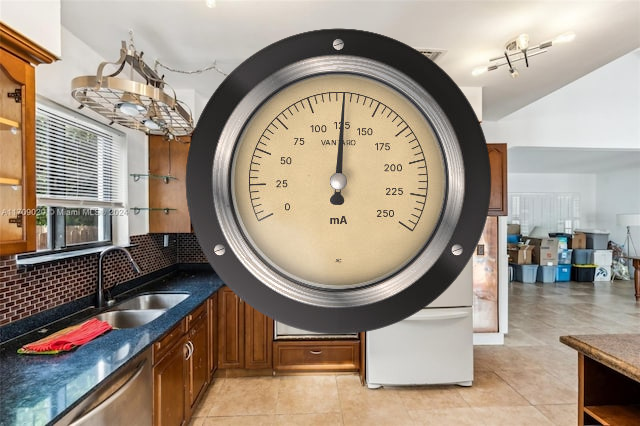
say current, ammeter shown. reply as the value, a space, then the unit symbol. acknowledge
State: 125 mA
